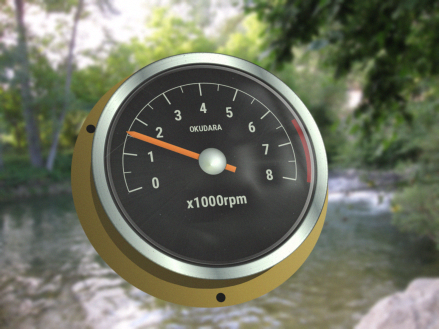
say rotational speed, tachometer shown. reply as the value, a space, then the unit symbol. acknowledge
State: 1500 rpm
